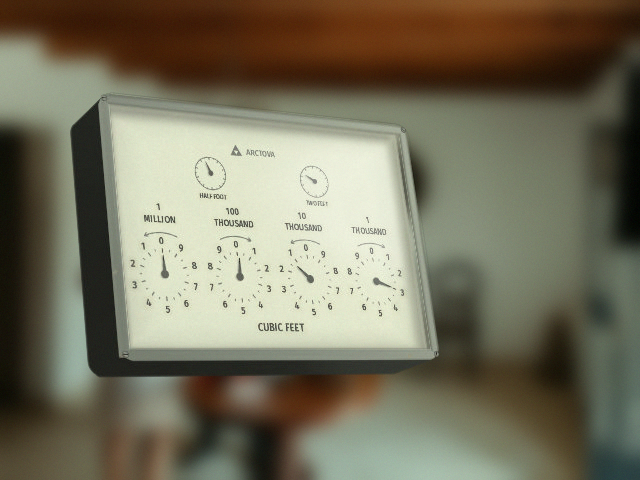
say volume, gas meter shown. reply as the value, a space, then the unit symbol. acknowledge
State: 1300 ft³
